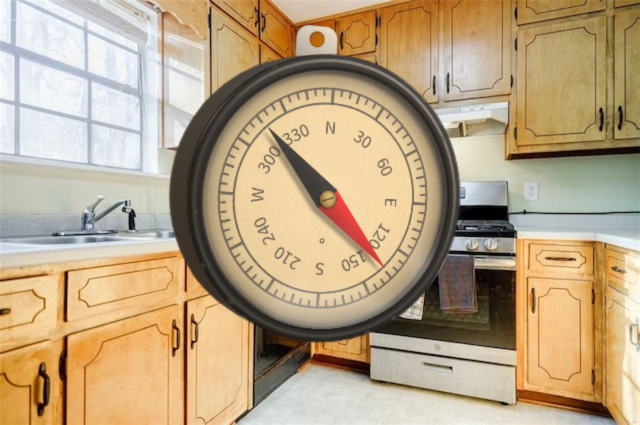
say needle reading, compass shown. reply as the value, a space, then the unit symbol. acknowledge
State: 135 °
